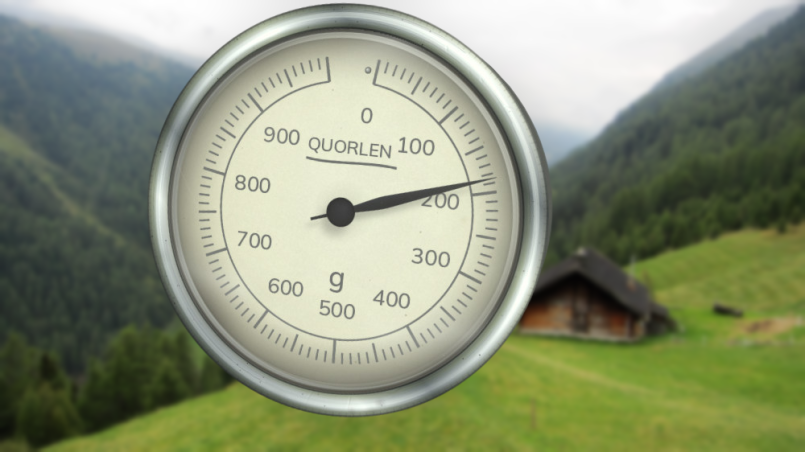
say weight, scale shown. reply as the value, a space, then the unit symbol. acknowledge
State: 185 g
